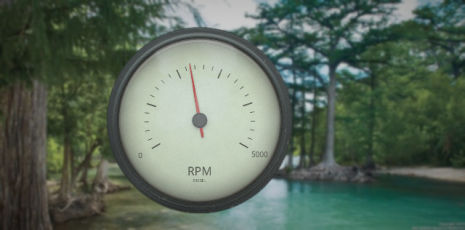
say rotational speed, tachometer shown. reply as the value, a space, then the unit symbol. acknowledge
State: 2300 rpm
